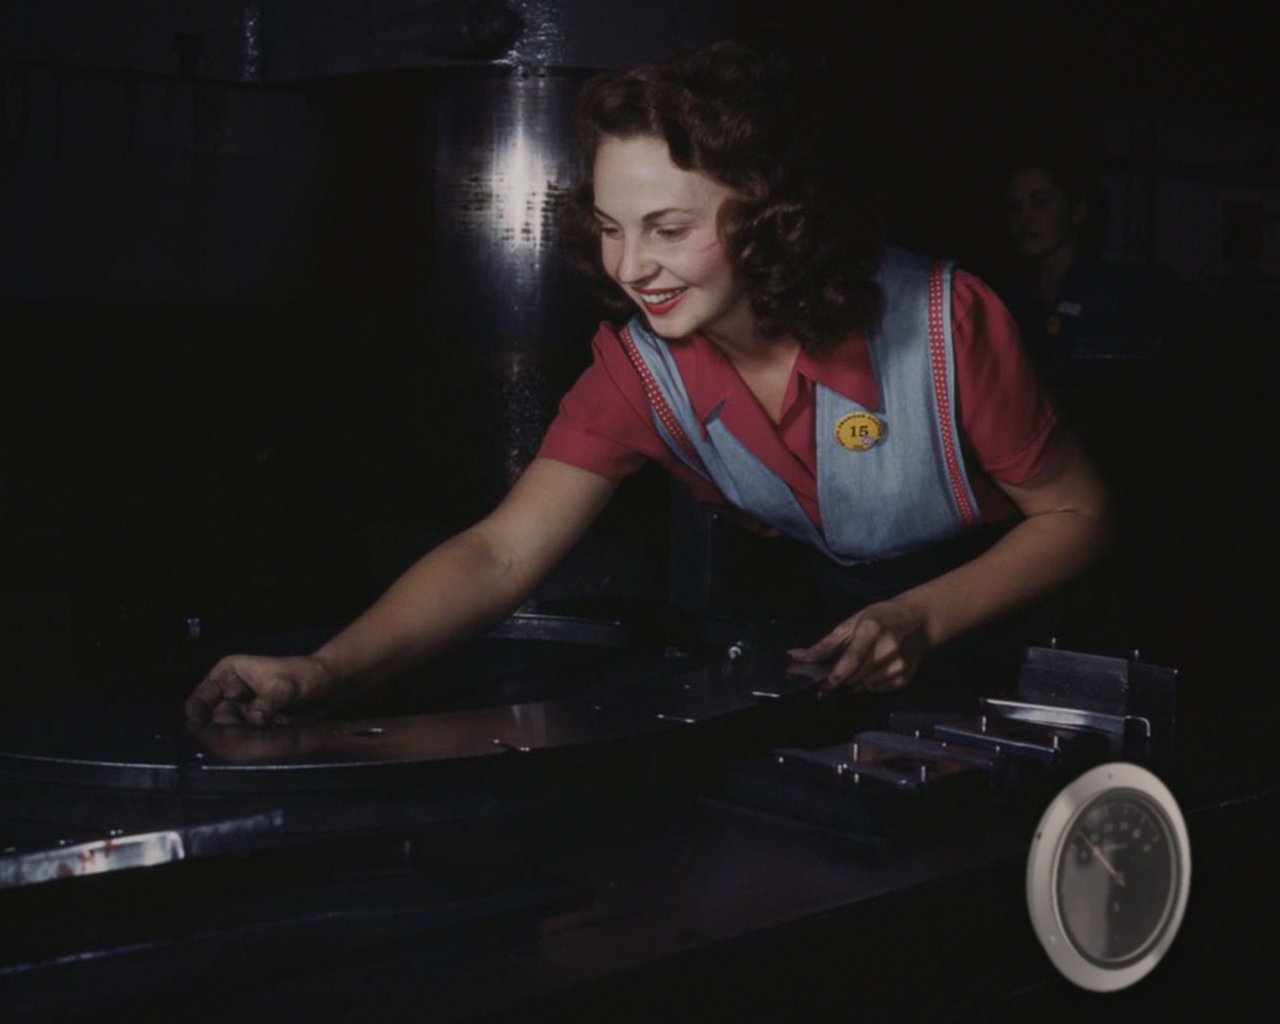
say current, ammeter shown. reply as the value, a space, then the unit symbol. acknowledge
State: 5 A
